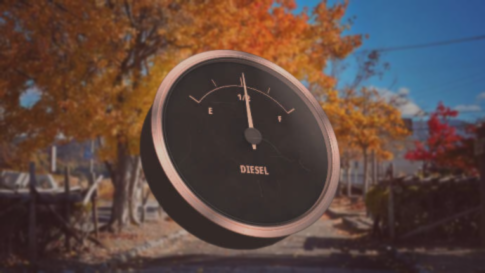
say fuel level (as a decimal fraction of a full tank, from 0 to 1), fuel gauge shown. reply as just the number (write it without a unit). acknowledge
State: 0.5
